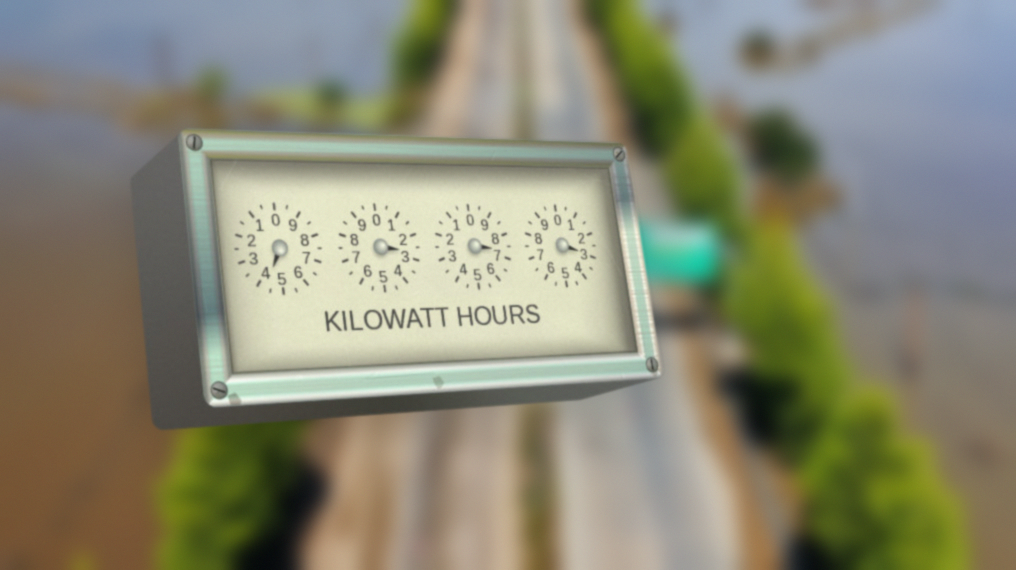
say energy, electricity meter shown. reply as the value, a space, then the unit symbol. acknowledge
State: 4273 kWh
